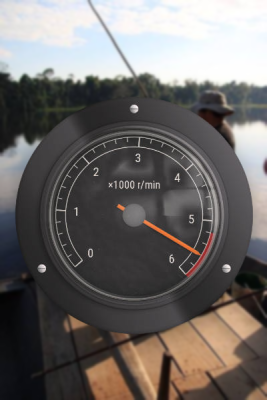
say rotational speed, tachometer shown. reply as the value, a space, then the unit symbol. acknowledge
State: 5600 rpm
